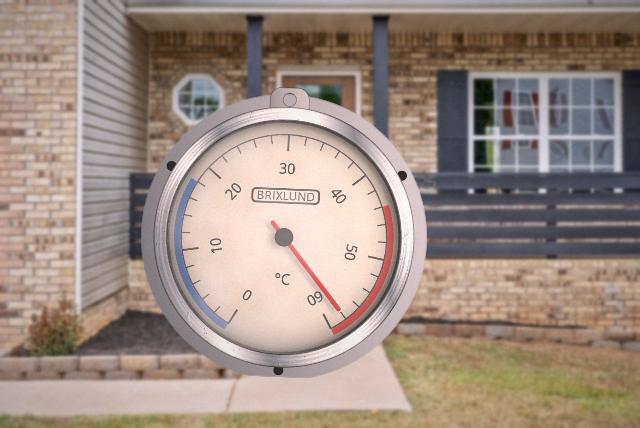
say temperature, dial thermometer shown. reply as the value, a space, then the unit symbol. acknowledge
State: 58 °C
